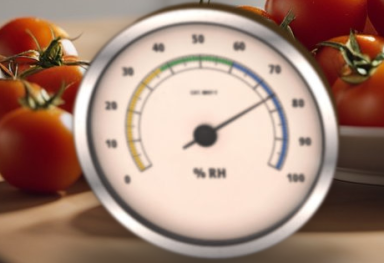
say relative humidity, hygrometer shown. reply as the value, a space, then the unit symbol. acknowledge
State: 75 %
